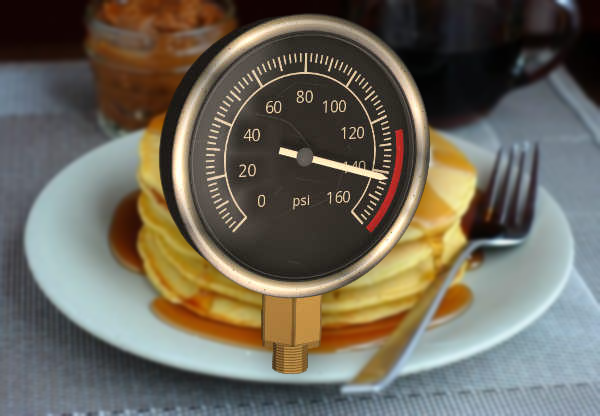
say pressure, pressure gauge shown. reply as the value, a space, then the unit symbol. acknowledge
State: 142 psi
